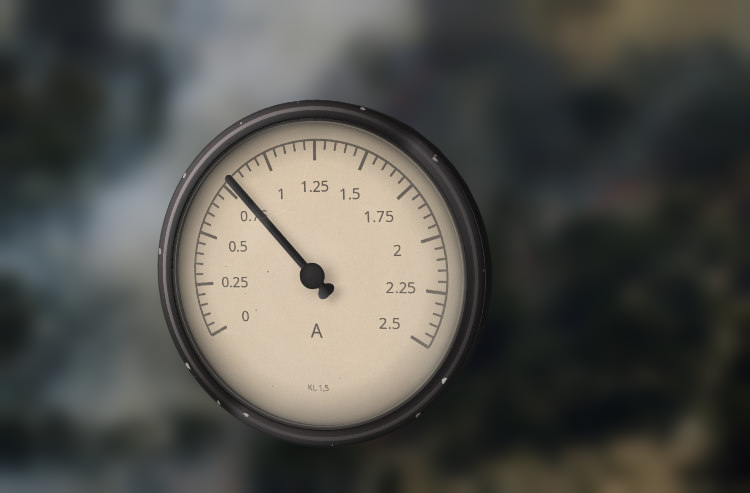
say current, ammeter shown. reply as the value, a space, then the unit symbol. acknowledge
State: 0.8 A
